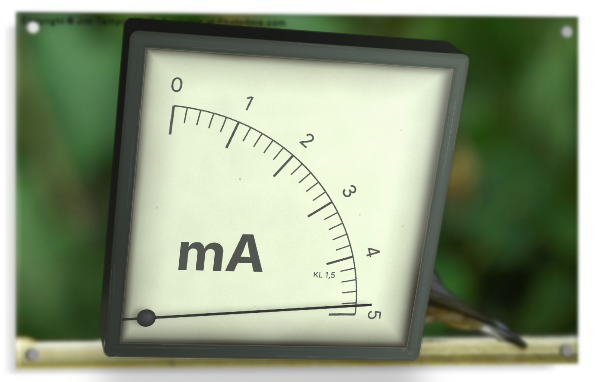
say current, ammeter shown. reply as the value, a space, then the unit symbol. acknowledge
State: 4.8 mA
